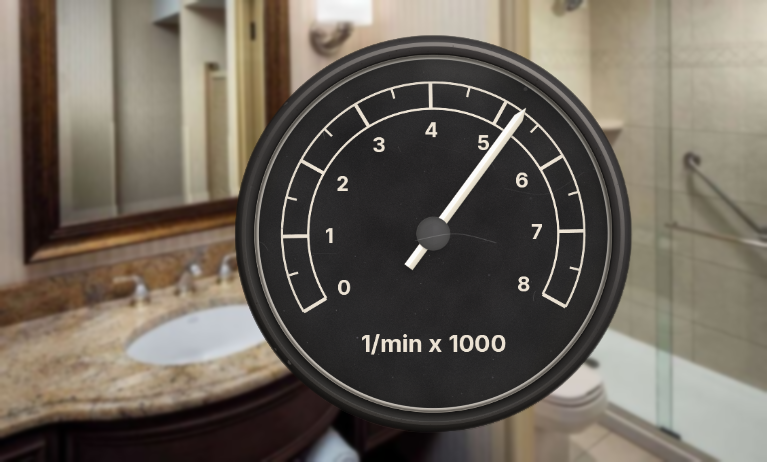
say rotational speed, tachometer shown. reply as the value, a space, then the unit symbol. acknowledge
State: 5250 rpm
